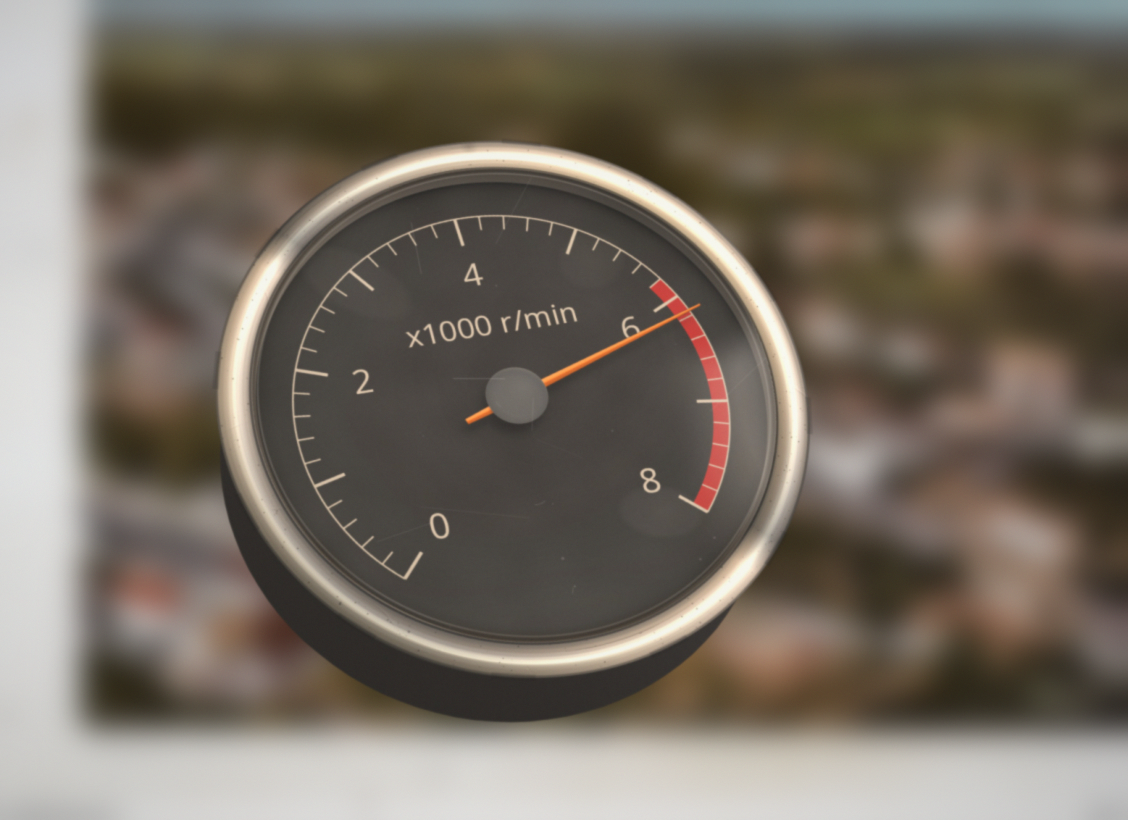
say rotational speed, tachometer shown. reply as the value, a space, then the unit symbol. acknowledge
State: 6200 rpm
